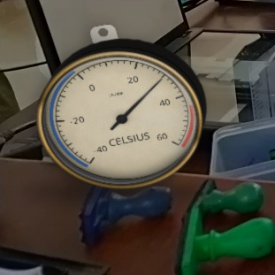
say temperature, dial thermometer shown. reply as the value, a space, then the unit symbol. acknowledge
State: 30 °C
